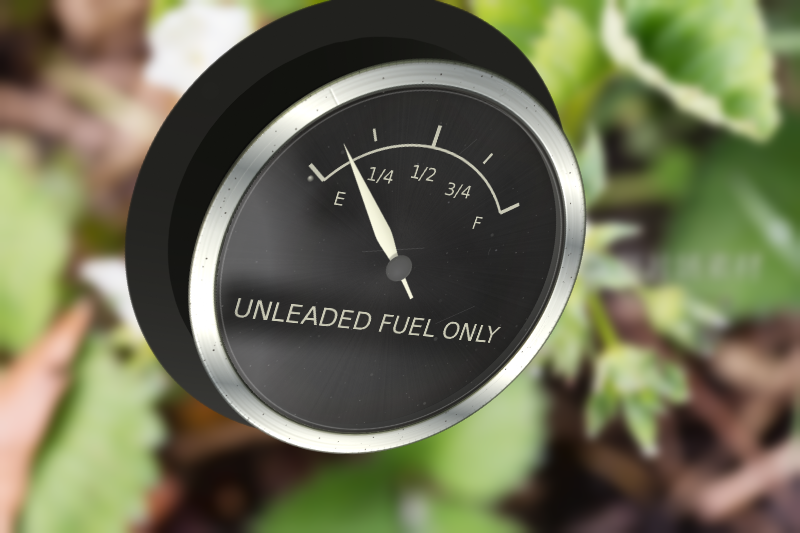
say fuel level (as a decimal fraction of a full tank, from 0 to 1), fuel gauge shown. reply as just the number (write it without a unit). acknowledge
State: 0.125
